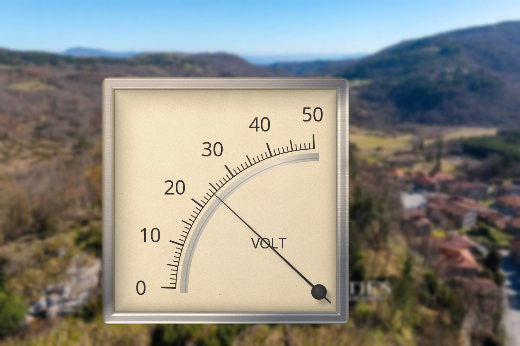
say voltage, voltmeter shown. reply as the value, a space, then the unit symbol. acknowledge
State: 24 V
